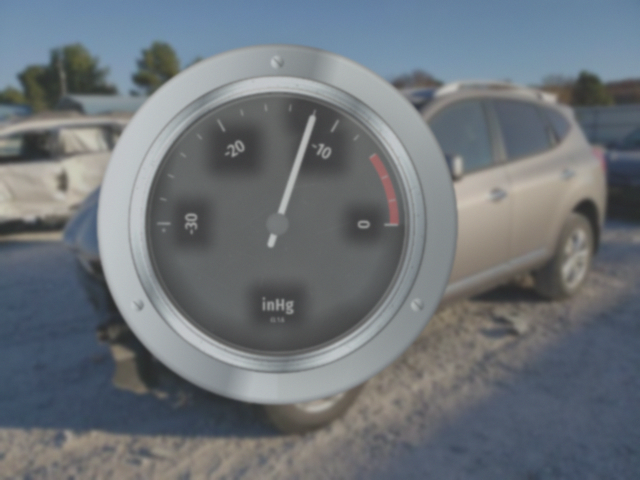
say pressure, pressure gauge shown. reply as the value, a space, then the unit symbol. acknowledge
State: -12 inHg
